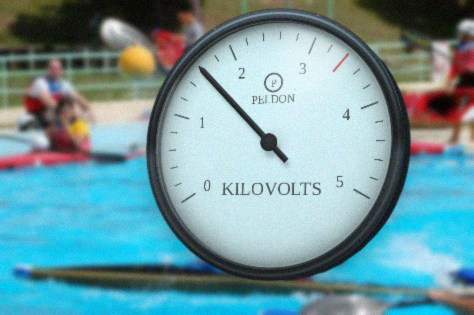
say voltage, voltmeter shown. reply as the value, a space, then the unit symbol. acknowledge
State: 1.6 kV
